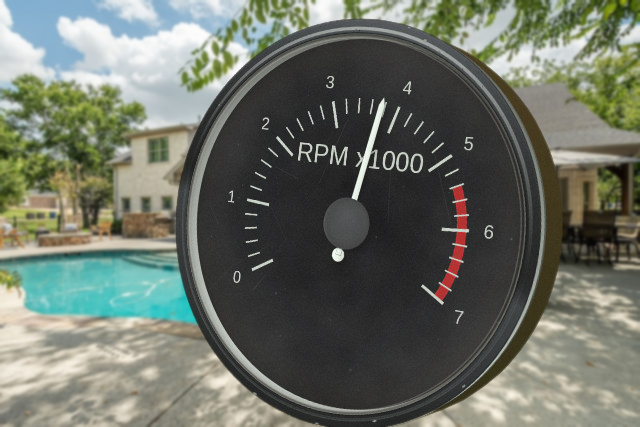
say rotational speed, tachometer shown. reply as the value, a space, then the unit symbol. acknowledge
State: 3800 rpm
